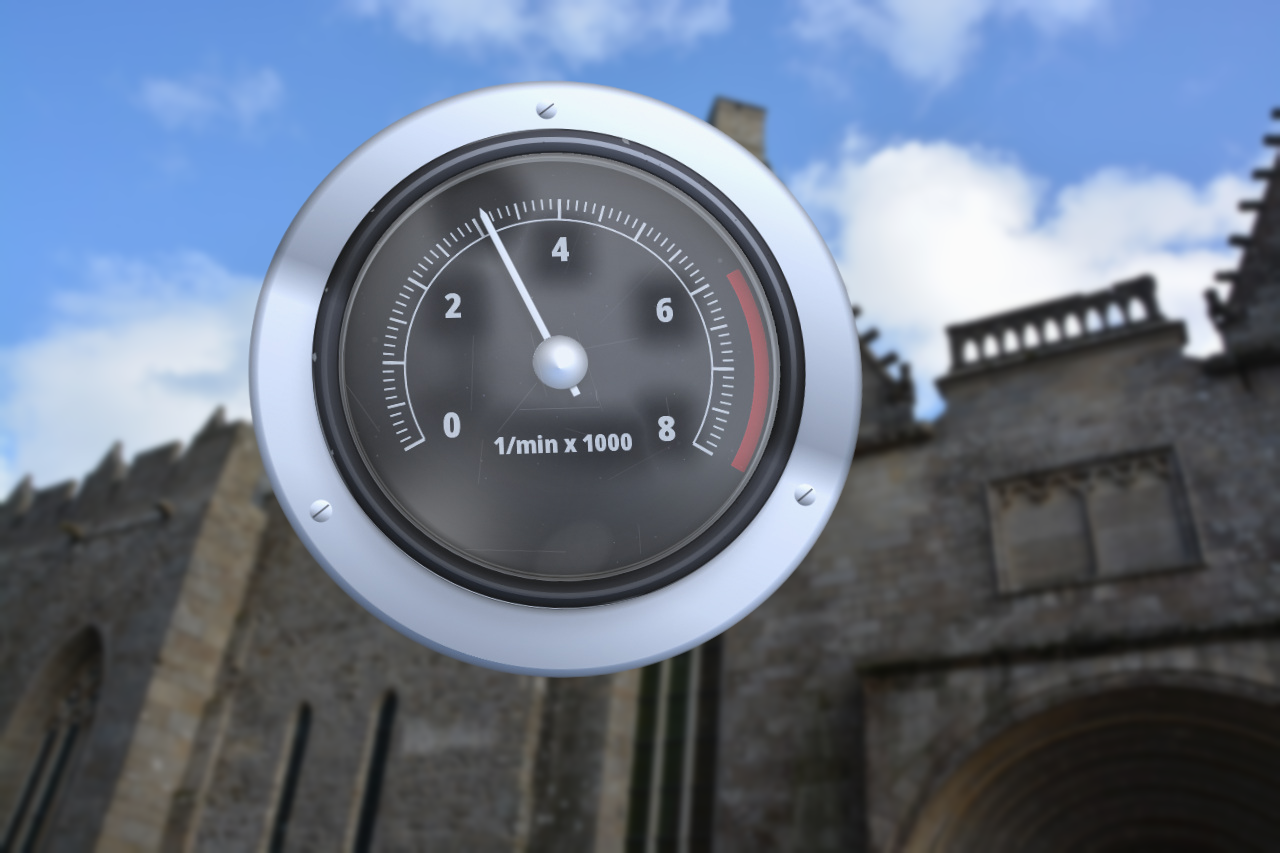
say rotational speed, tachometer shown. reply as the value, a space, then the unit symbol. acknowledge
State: 3100 rpm
